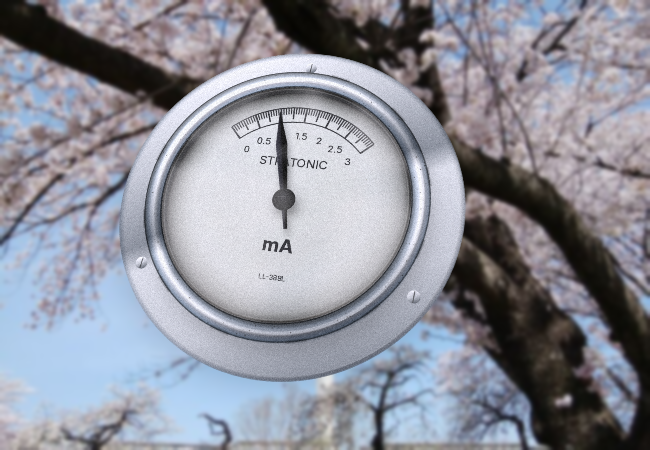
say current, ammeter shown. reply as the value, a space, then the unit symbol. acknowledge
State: 1 mA
